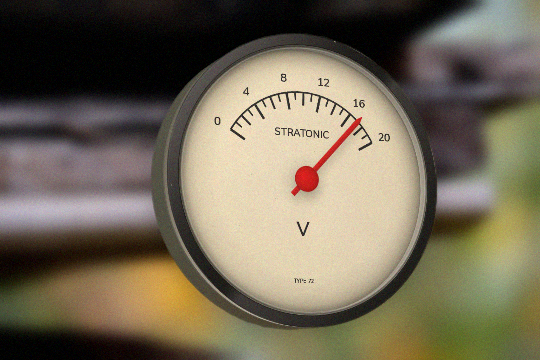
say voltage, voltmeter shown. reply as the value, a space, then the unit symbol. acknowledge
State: 17 V
